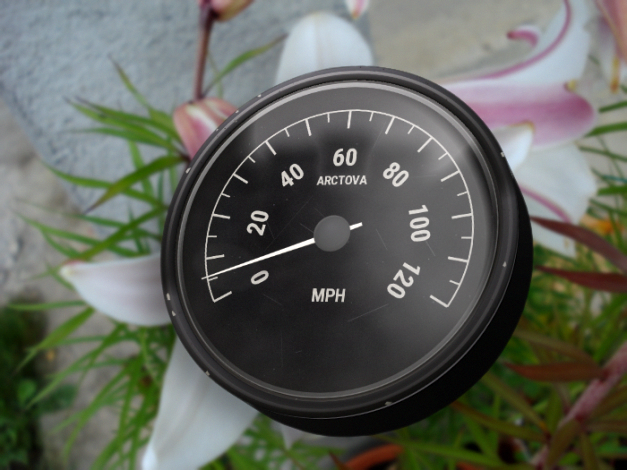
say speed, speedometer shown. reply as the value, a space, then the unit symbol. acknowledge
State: 5 mph
